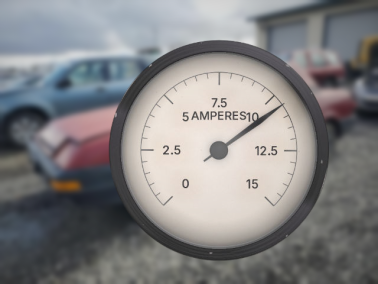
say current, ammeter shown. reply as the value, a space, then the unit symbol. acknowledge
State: 10.5 A
